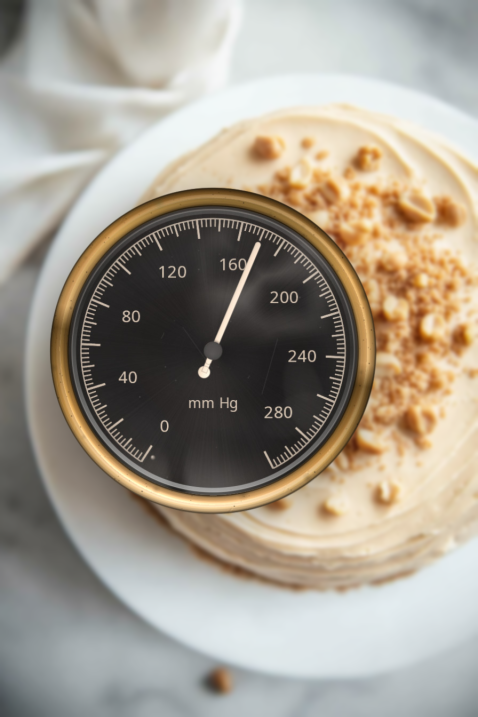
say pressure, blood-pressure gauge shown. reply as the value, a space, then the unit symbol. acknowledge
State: 170 mmHg
